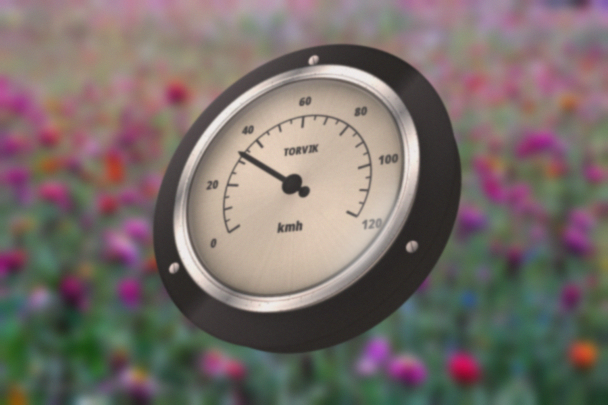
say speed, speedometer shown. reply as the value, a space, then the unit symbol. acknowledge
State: 32.5 km/h
